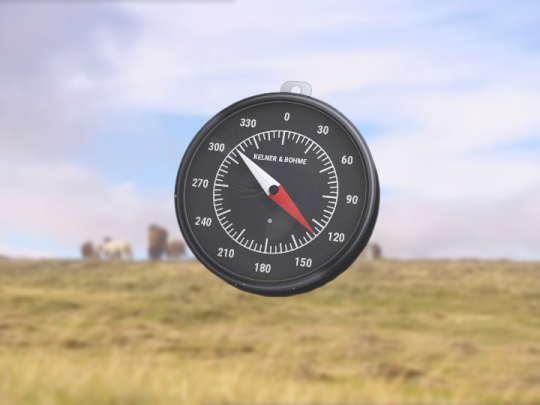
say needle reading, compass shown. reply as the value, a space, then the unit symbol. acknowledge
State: 130 °
